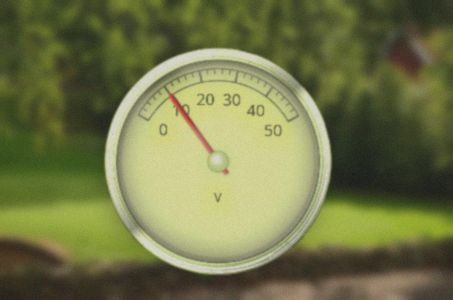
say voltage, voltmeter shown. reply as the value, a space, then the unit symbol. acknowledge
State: 10 V
